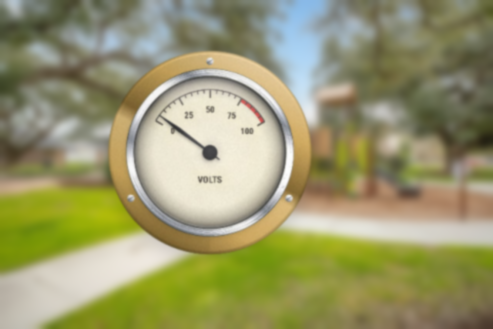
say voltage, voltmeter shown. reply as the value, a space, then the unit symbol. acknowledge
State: 5 V
